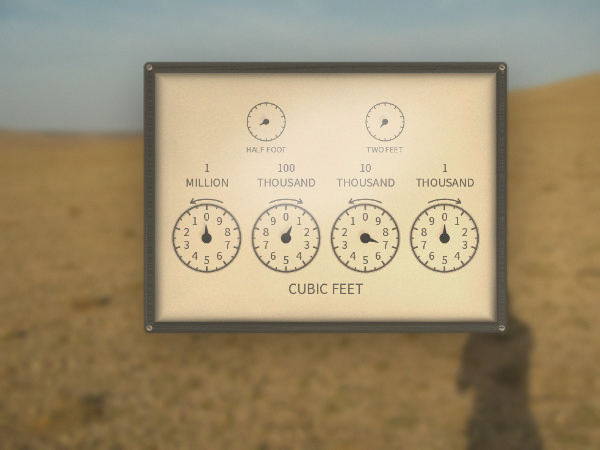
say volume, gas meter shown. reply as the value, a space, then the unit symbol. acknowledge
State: 7000 ft³
